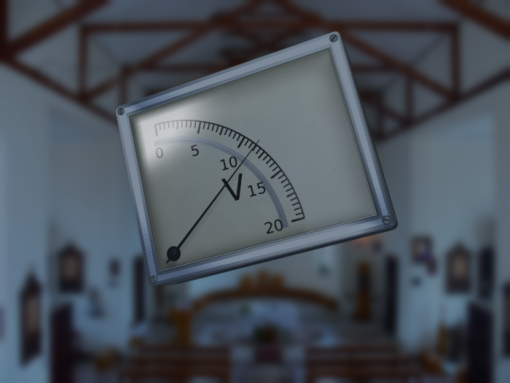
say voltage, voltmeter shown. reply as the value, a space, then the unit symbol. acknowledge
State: 11.5 V
